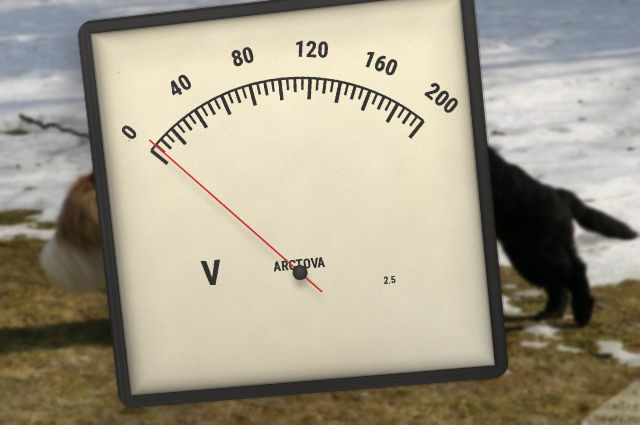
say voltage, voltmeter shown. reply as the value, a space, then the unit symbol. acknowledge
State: 5 V
